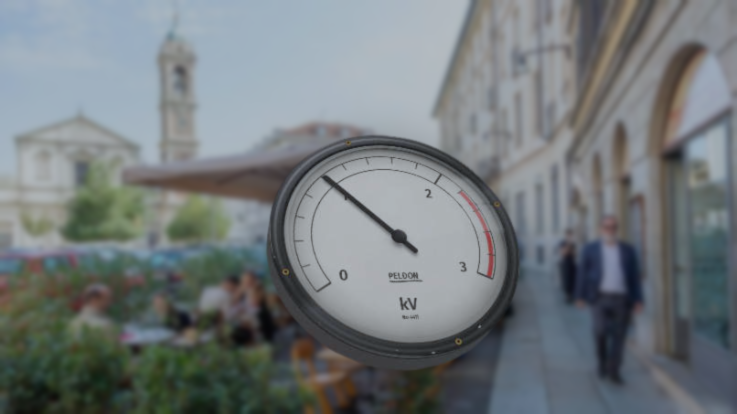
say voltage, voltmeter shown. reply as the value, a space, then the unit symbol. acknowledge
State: 1 kV
